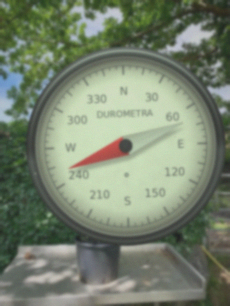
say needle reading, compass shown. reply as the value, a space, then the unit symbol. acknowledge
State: 250 °
